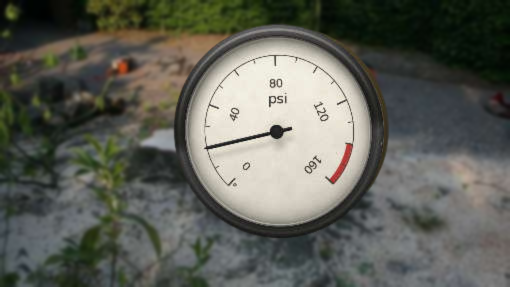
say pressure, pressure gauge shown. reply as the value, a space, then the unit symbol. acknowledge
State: 20 psi
